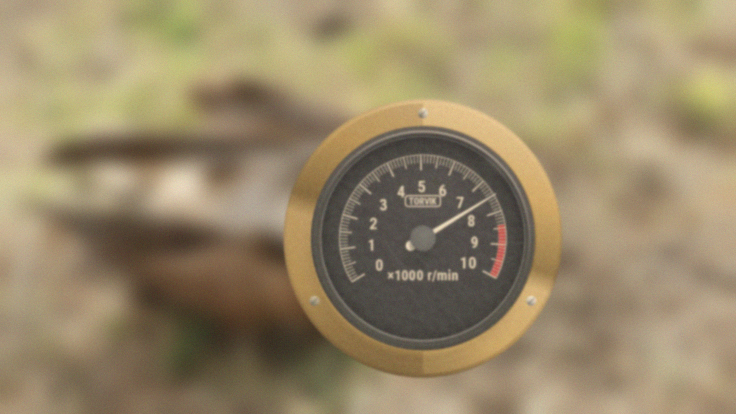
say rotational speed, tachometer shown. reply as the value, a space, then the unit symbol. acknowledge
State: 7500 rpm
